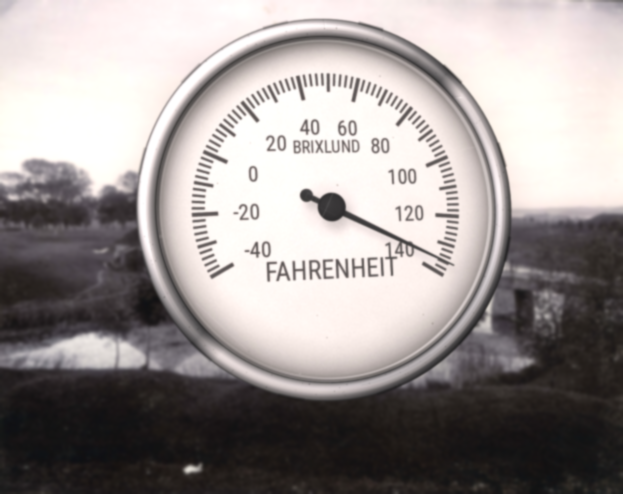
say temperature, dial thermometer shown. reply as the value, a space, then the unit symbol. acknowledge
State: 136 °F
